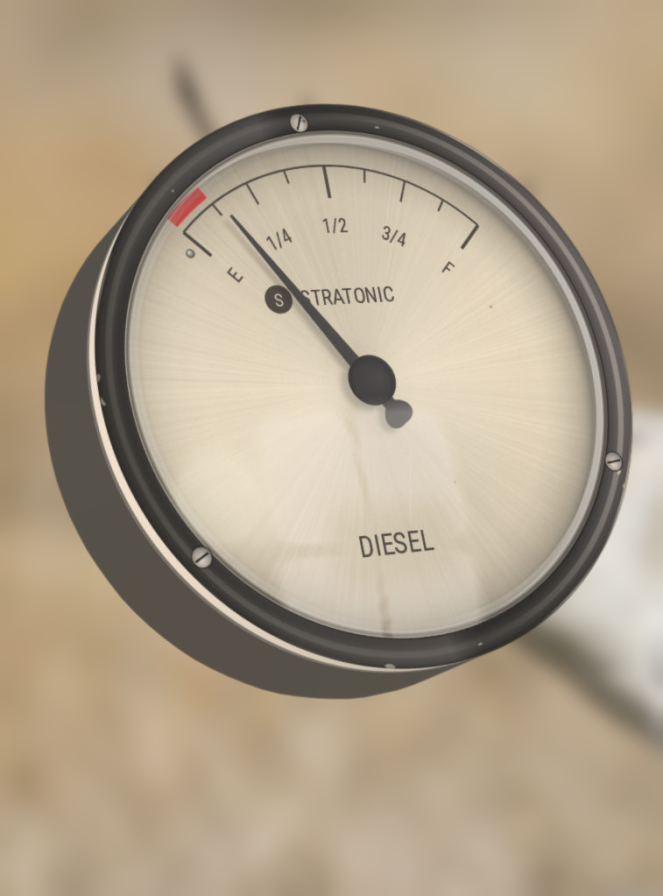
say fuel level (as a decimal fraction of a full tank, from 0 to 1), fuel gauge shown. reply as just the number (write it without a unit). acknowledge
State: 0.125
